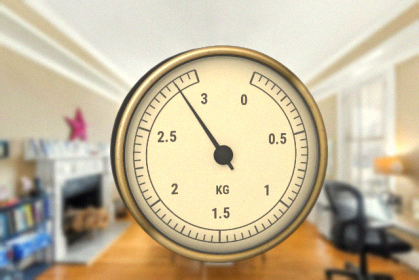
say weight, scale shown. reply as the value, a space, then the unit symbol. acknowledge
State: 2.85 kg
